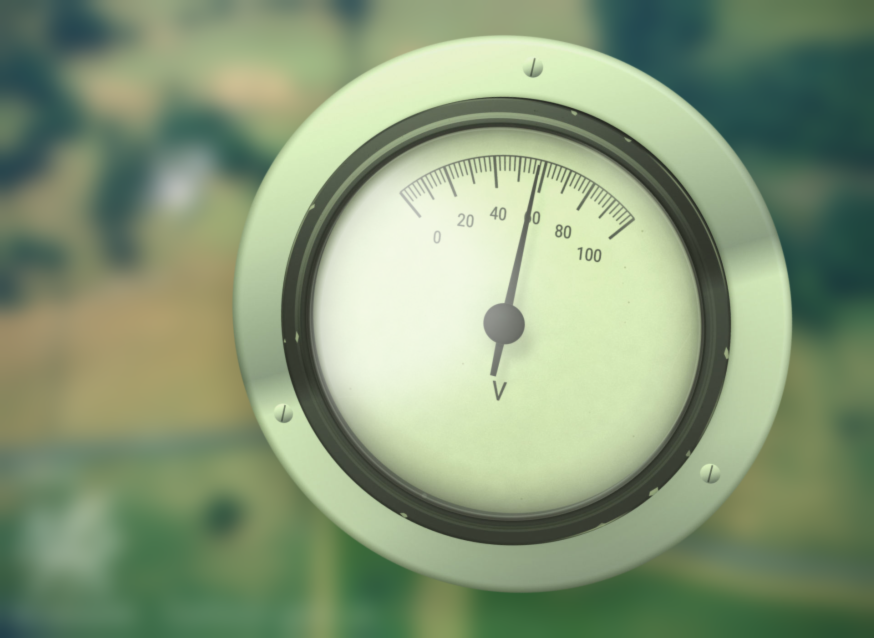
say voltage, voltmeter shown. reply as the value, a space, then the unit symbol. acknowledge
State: 58 V
